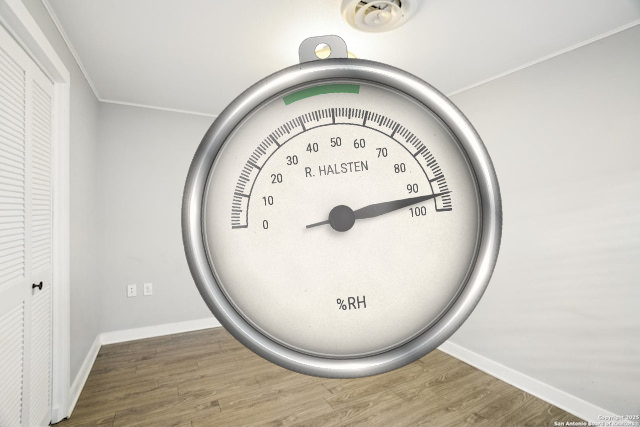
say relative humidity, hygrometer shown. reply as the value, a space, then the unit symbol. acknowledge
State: 95 %
